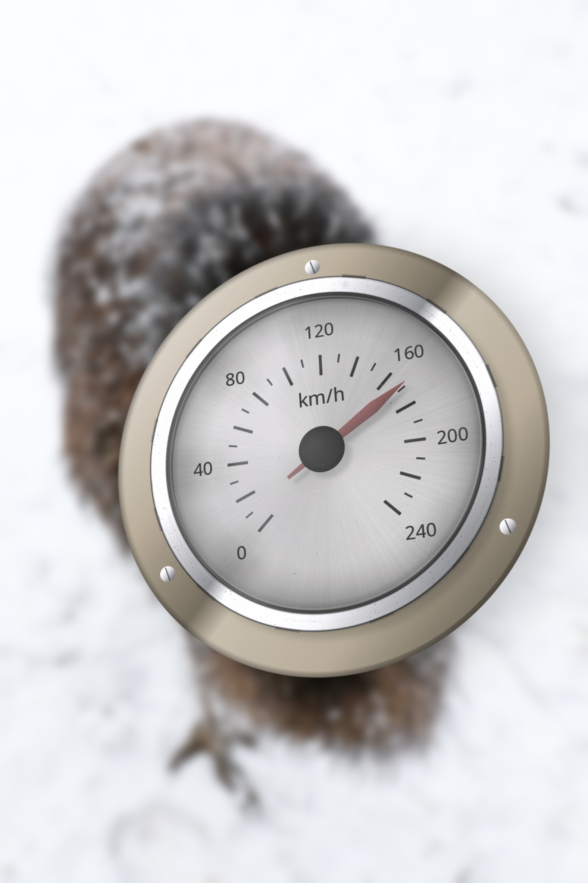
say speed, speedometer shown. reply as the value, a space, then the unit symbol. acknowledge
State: 170 km/h
